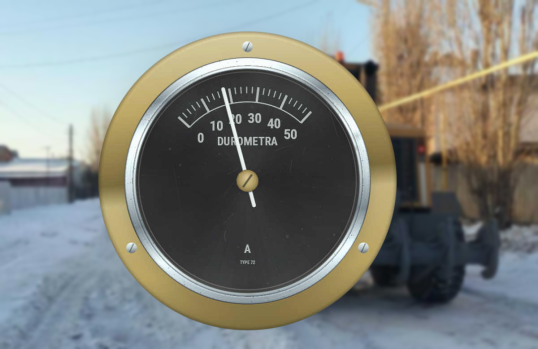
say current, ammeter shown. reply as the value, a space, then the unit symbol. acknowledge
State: 18 A
